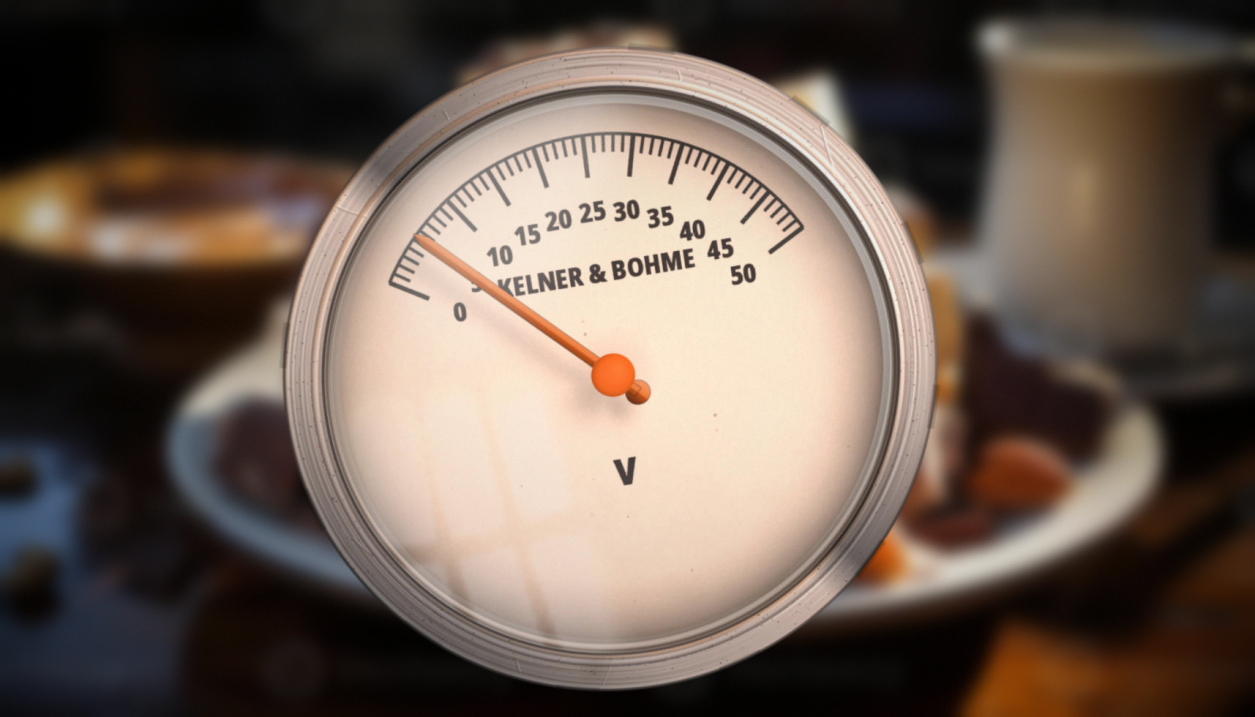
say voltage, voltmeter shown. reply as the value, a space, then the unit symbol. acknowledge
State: 5.5 V
